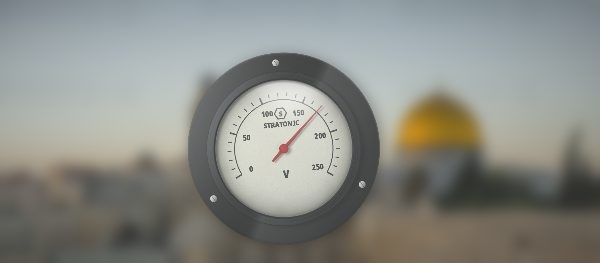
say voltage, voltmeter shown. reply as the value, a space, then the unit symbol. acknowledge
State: 170 V
